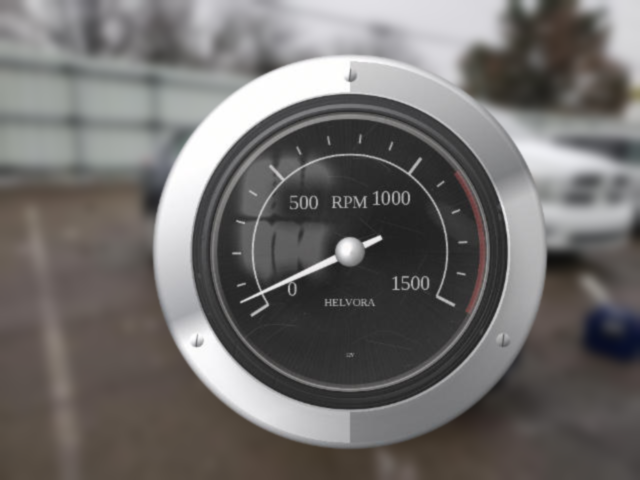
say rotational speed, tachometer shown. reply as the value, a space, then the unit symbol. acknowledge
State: 50 rpm
